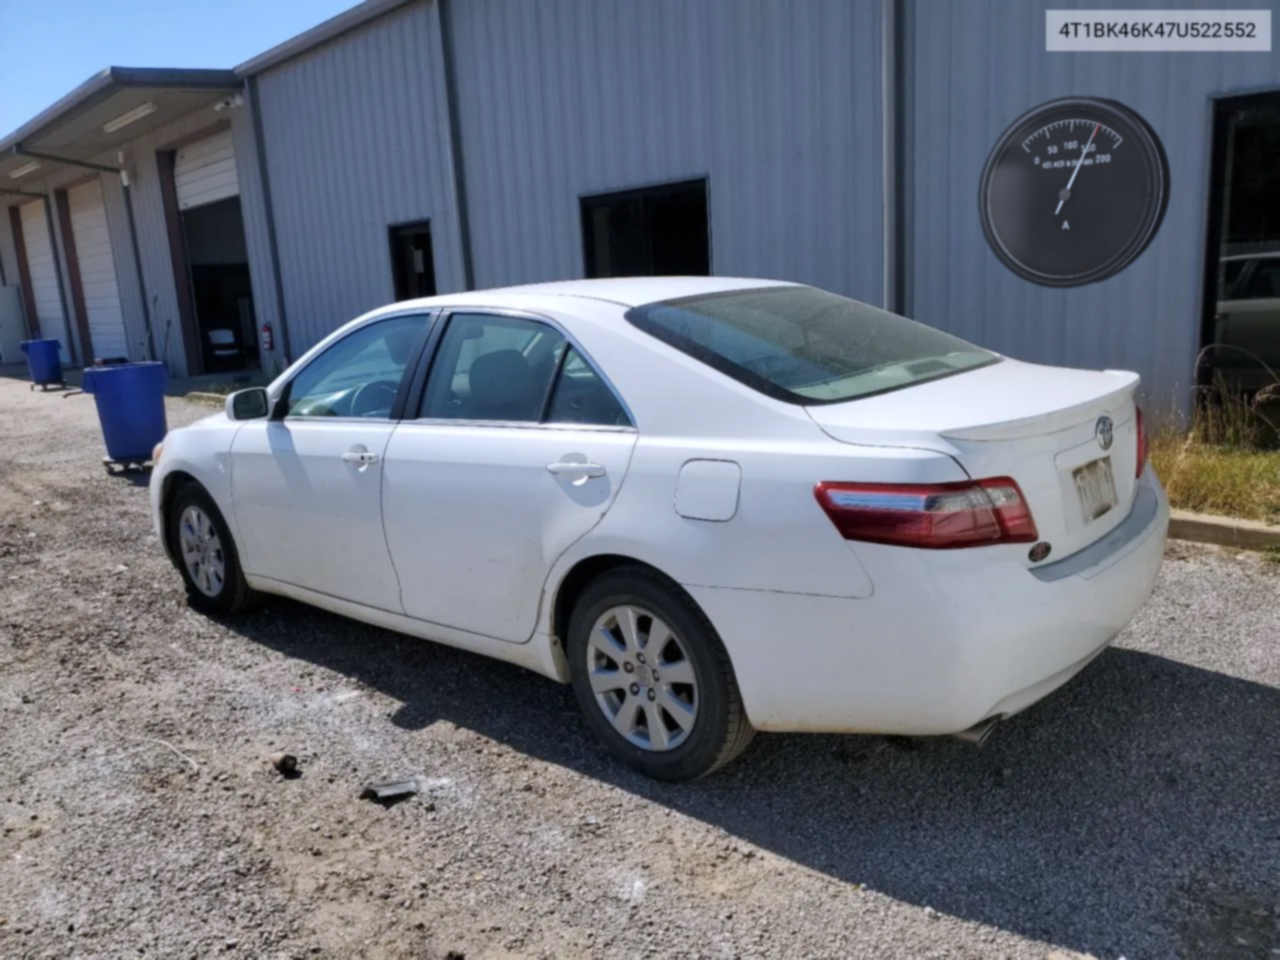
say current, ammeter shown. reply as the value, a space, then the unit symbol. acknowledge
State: 150 A
